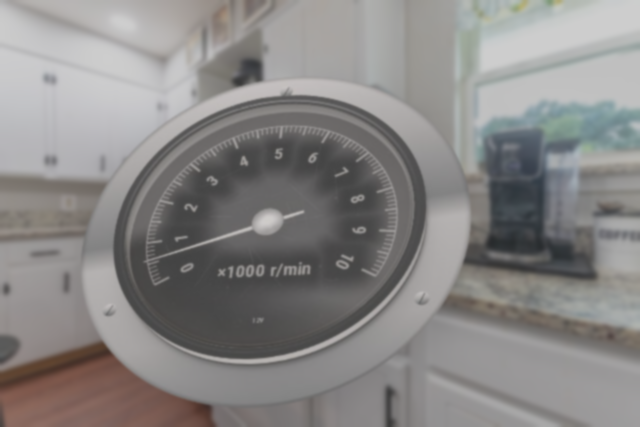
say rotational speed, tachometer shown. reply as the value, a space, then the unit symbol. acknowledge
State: 500 rpm
